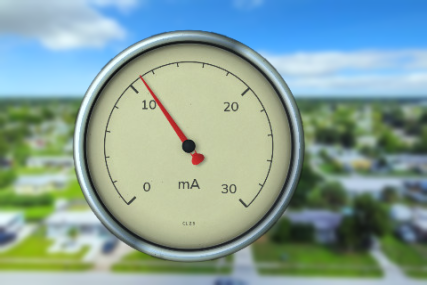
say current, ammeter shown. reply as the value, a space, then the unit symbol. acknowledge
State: 11 mA
